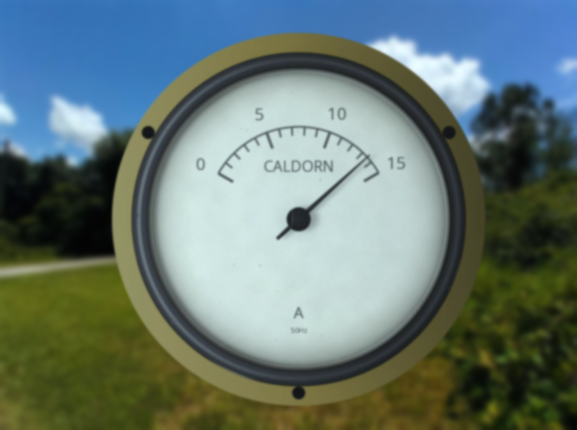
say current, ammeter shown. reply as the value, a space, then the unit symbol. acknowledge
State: 13.5 A
